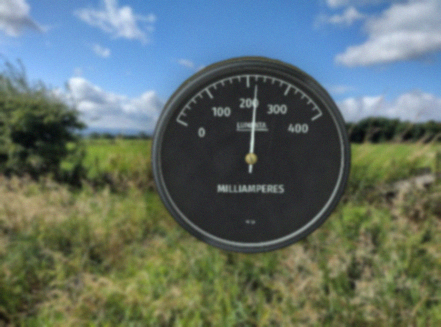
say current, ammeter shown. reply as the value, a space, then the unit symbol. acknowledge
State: 220 mA
